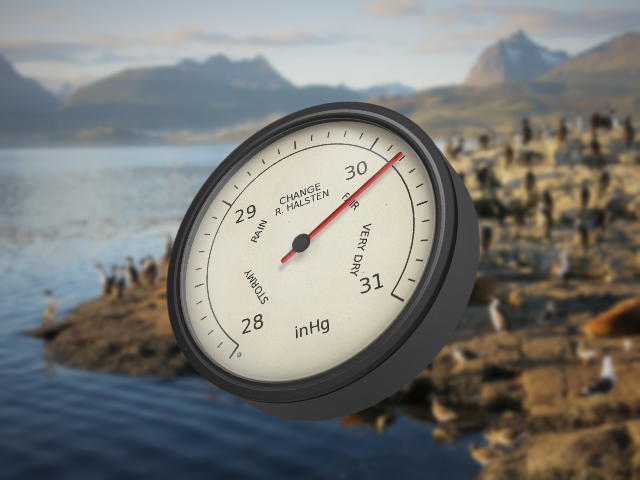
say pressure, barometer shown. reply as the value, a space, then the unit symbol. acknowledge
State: 30.2 inHg
